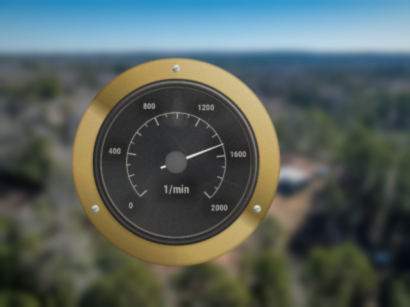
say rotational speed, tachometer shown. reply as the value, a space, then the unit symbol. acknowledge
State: 1500 rpm
